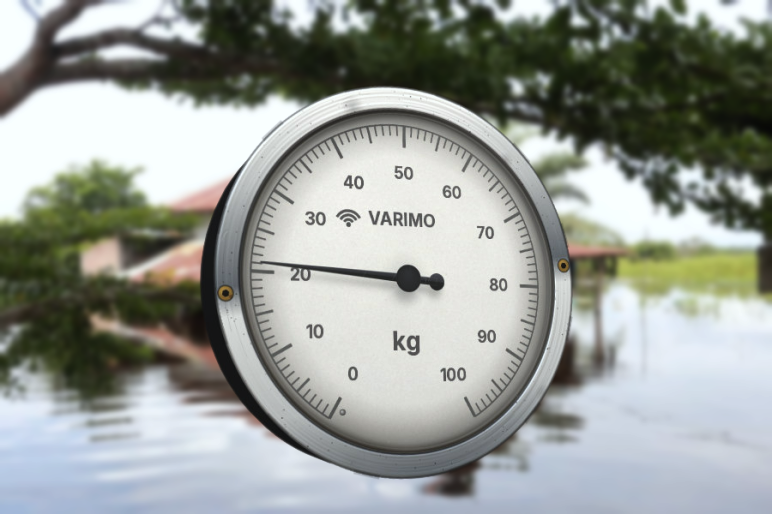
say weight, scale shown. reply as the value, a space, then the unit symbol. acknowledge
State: 21 kg
